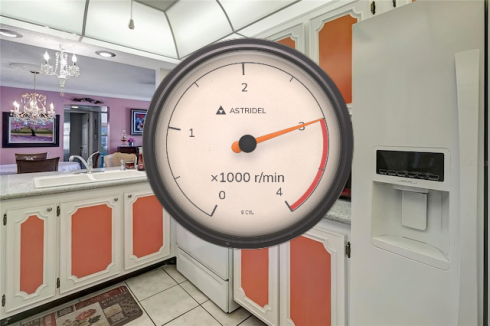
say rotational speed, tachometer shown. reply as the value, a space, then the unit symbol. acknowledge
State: 3000 rpm
